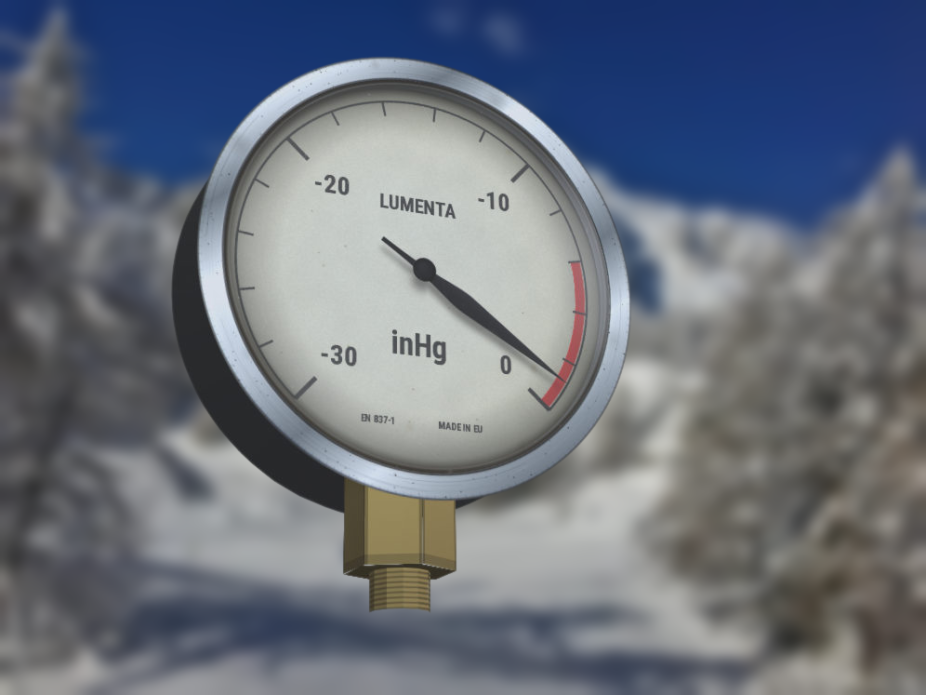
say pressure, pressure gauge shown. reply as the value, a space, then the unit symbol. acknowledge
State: -1 inHg
